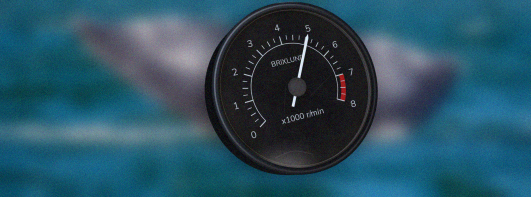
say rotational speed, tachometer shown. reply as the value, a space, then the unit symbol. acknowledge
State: 5000 rpm
